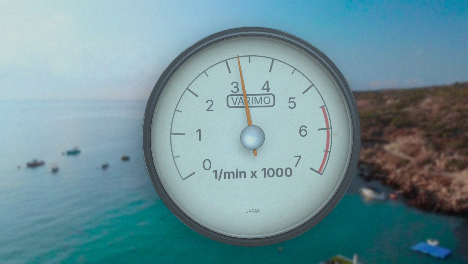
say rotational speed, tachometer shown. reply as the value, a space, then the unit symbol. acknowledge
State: 3250 rpm
